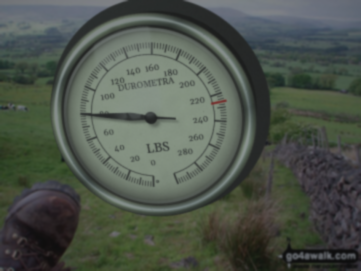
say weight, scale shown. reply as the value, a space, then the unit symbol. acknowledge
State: 80 lb
